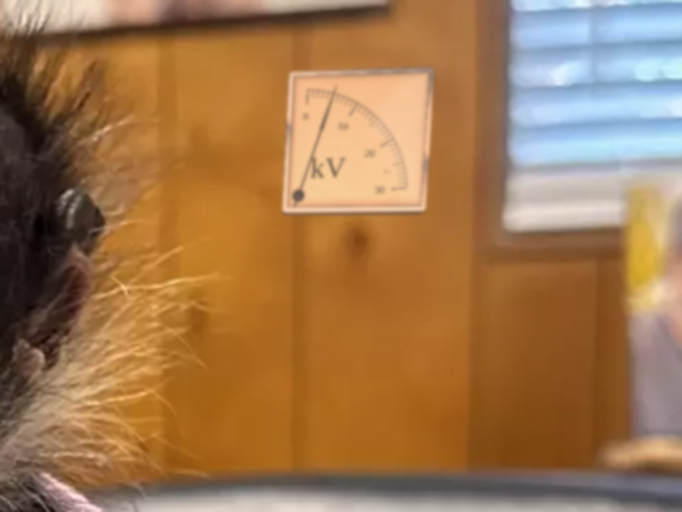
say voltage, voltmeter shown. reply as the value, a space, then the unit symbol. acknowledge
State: 5 kV
